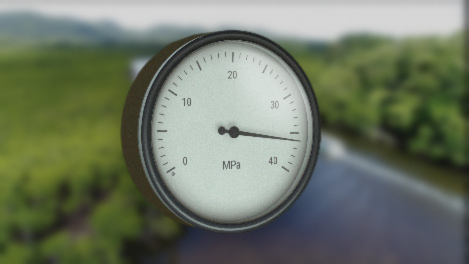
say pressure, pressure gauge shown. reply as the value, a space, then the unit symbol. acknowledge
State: 36 MPa
